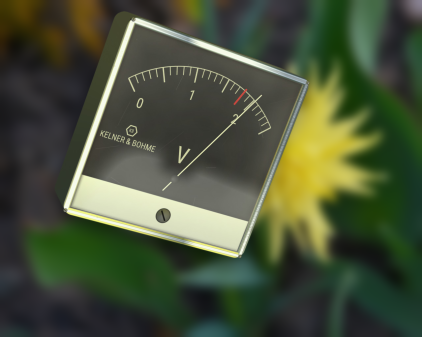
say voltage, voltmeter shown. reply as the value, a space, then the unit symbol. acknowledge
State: 2 V
